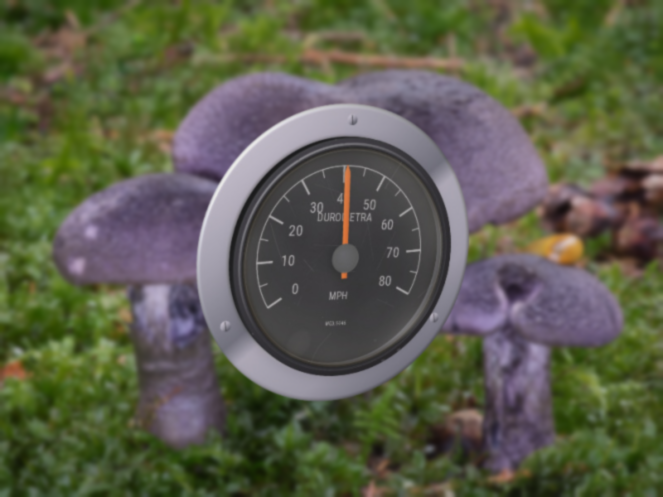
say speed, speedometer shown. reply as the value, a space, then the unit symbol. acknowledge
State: 40 mph
